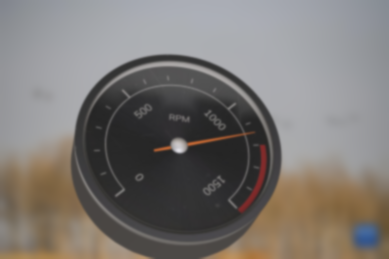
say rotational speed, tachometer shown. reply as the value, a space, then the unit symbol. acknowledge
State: 1150 rpm
